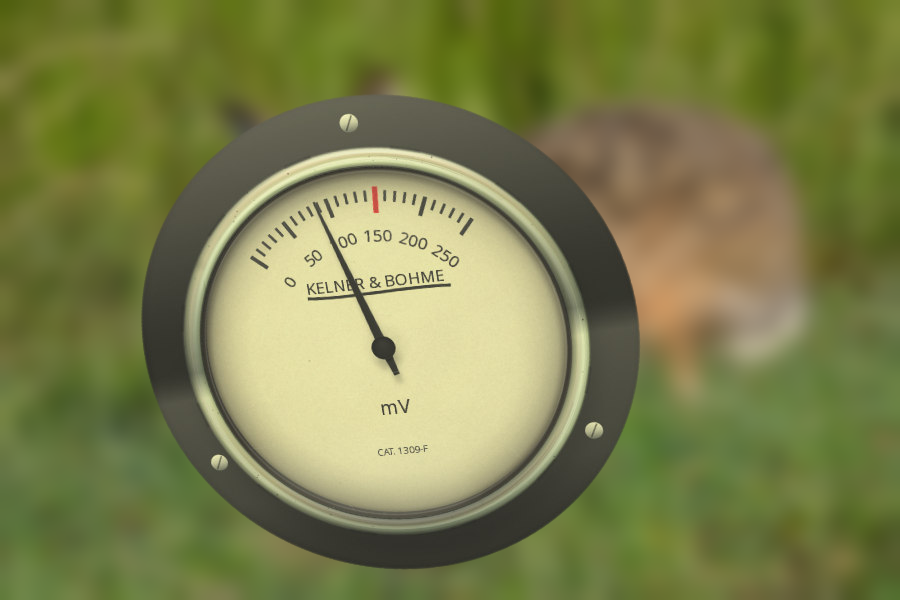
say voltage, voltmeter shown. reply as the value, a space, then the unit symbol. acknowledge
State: 90 mV
